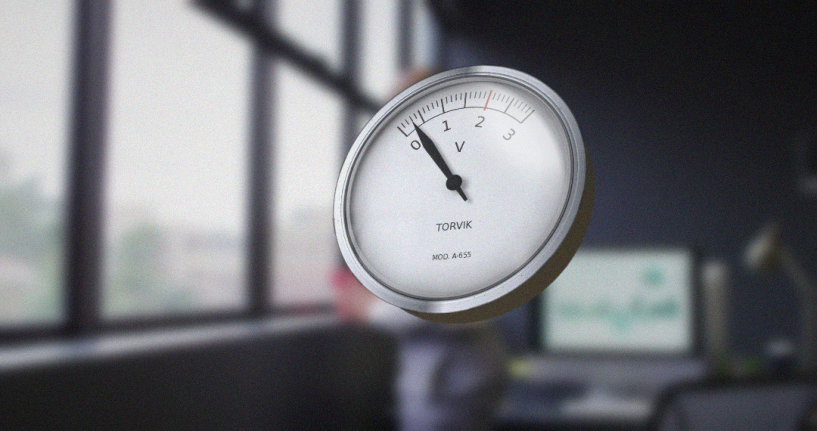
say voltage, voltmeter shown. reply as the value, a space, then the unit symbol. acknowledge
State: 0.3 V
